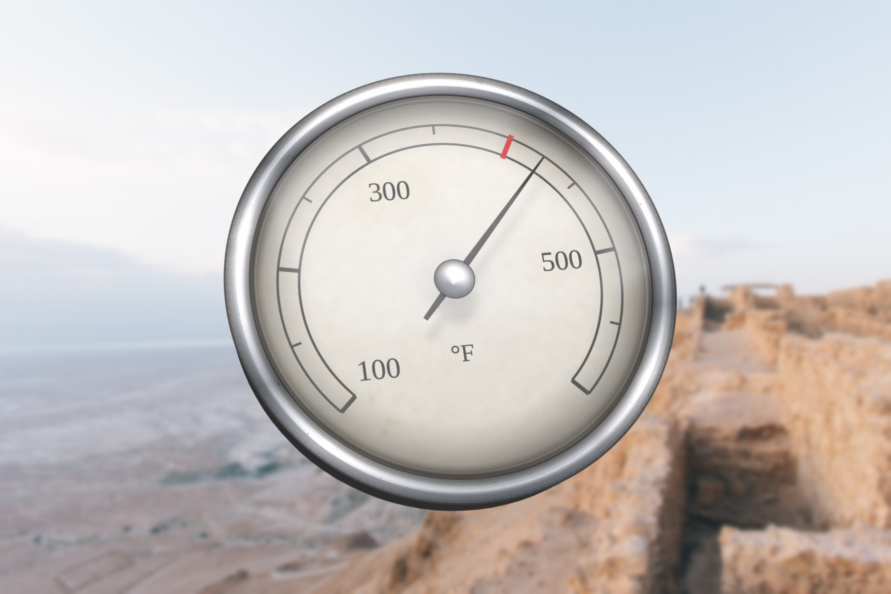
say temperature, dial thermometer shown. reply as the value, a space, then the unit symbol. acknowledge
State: 425 °F
